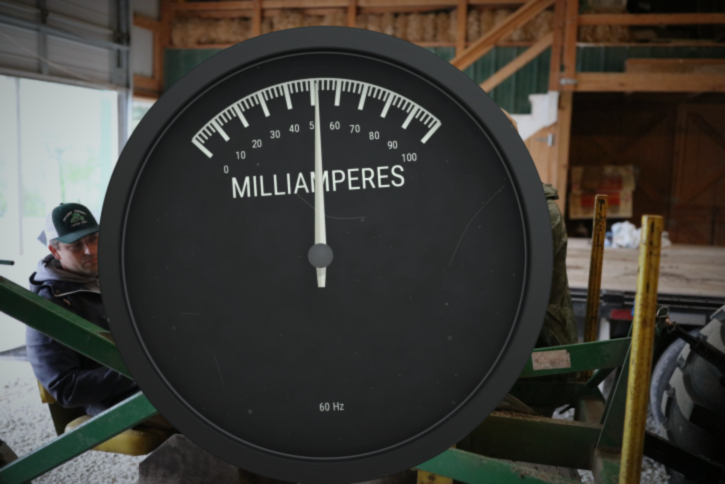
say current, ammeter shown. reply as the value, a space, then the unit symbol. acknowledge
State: 52 mA
